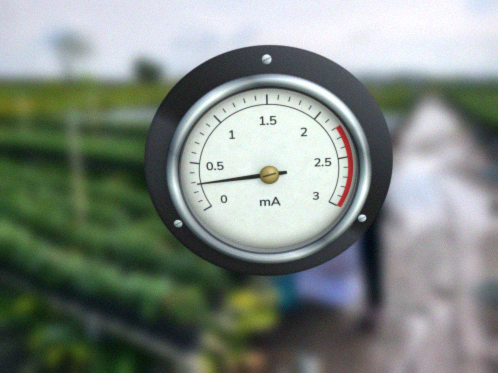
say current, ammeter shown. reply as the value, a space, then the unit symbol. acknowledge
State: 0.3 mA
